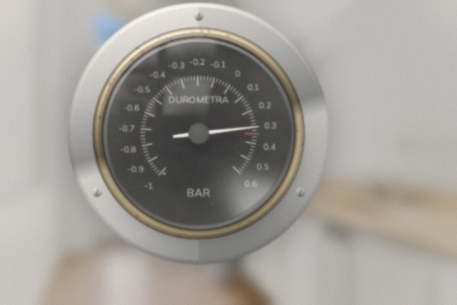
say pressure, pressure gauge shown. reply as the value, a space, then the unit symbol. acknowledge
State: 0.3 bar
